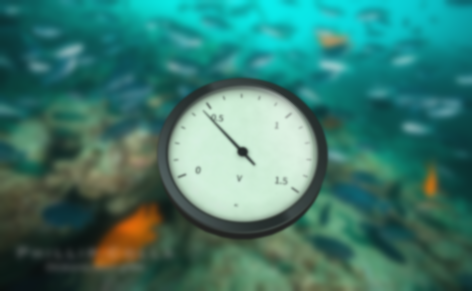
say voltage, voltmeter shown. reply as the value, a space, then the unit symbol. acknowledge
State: 0.45 V
